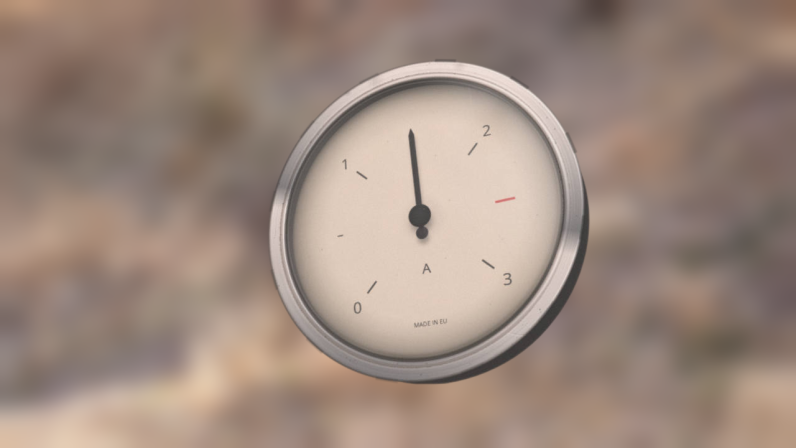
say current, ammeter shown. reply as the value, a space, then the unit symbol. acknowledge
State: 1.5 A
